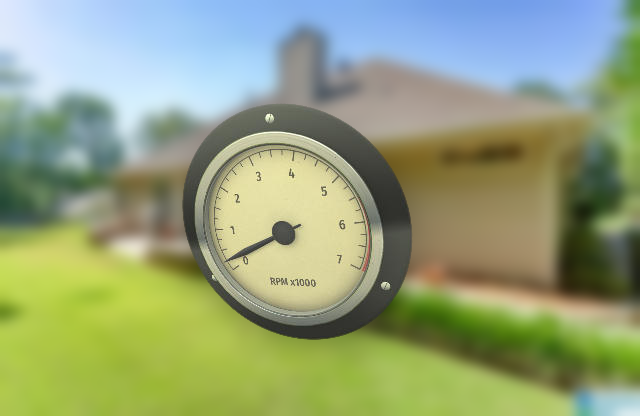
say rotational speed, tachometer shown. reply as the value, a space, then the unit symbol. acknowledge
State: 250 rpm
